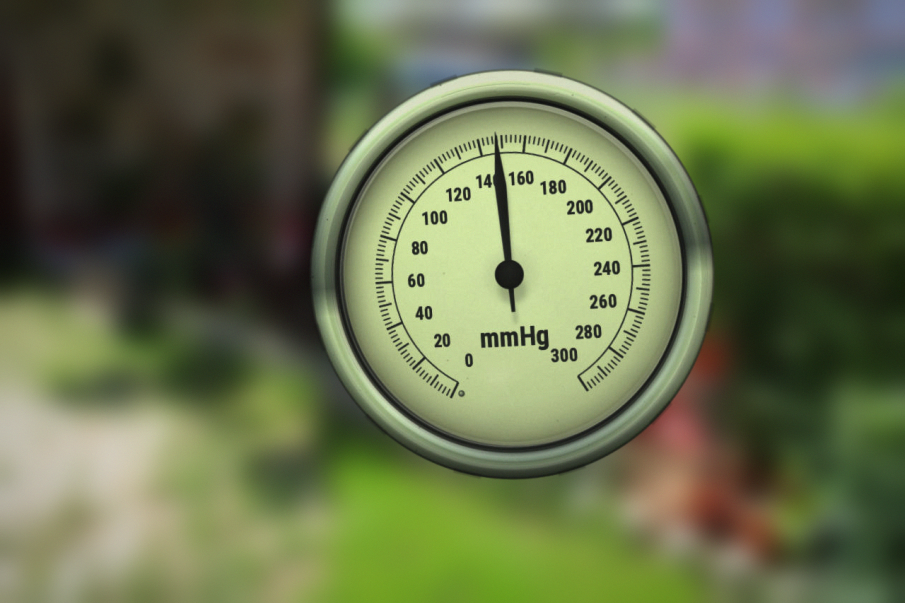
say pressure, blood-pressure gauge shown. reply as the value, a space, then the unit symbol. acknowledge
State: 148 mmHg
